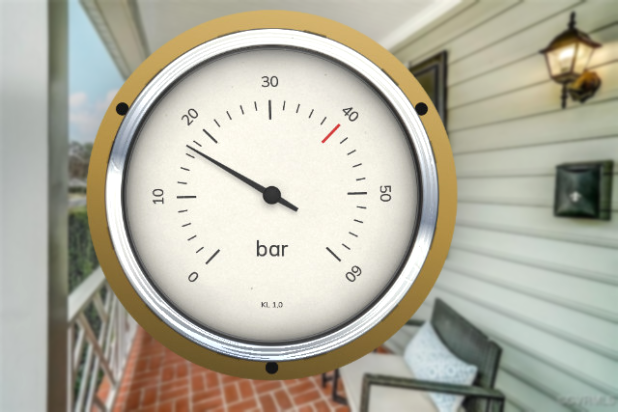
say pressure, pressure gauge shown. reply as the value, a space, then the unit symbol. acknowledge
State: 17 bar
